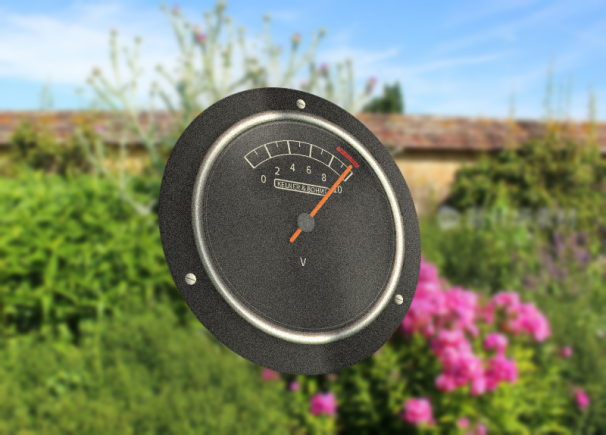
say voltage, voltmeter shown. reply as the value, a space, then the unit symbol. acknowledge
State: 9.5 V
